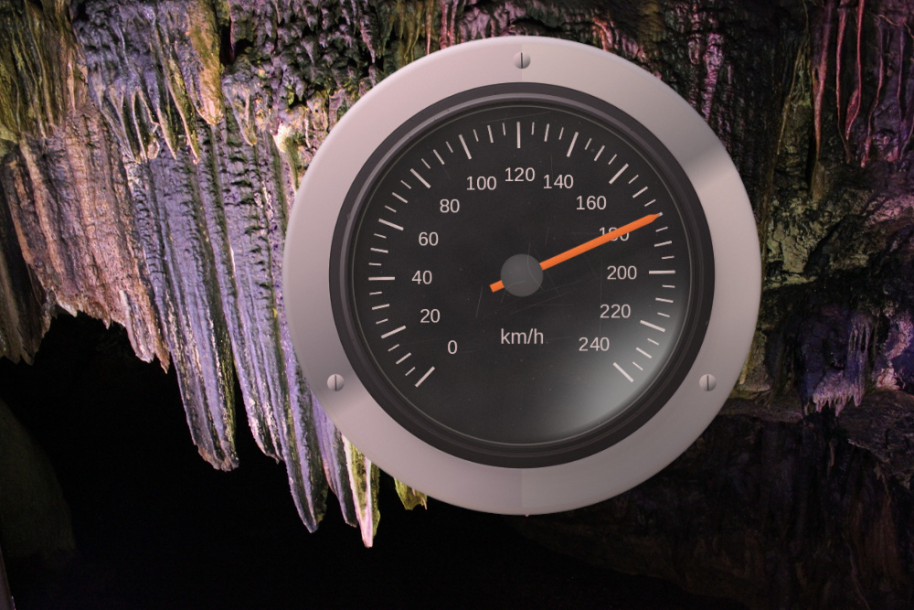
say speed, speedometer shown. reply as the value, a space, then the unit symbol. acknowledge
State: 180 km/h
